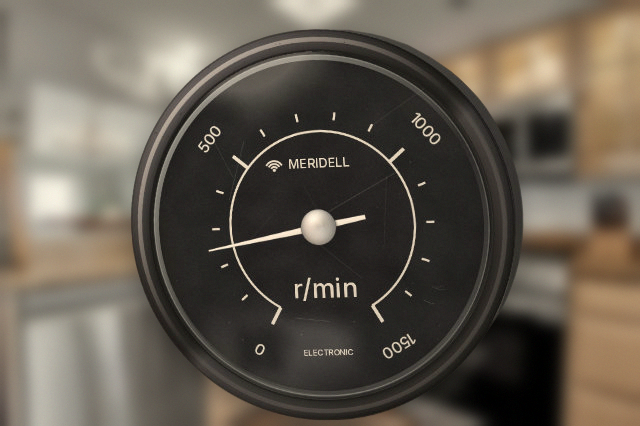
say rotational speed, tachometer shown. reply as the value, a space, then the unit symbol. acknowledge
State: 250 rpm
